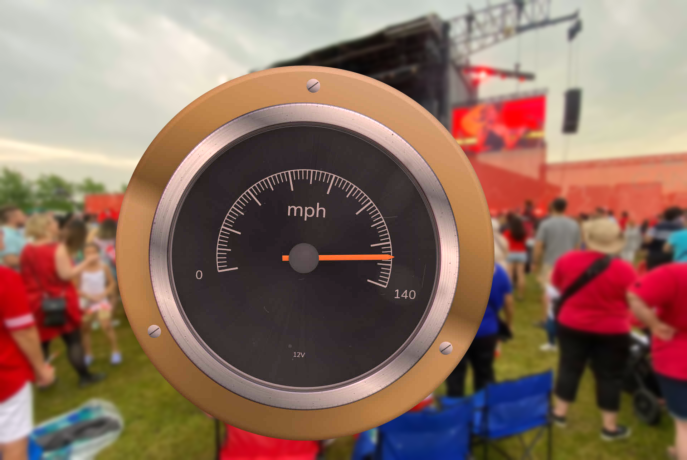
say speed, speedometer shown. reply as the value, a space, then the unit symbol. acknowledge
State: 126 mph
